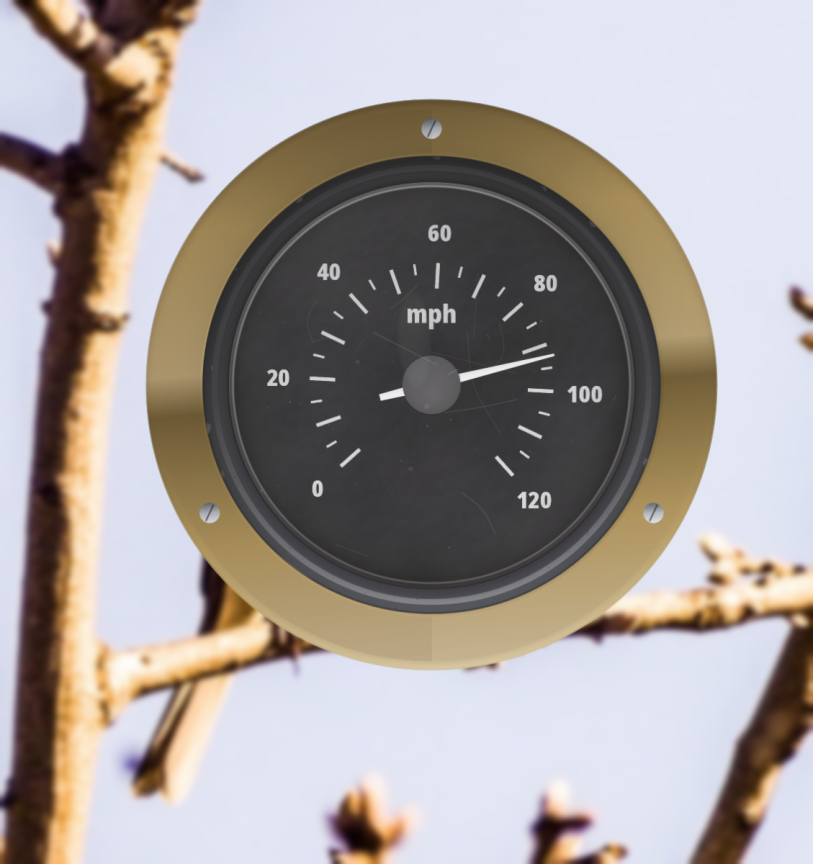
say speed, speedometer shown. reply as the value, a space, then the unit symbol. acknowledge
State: 92.5 mph
